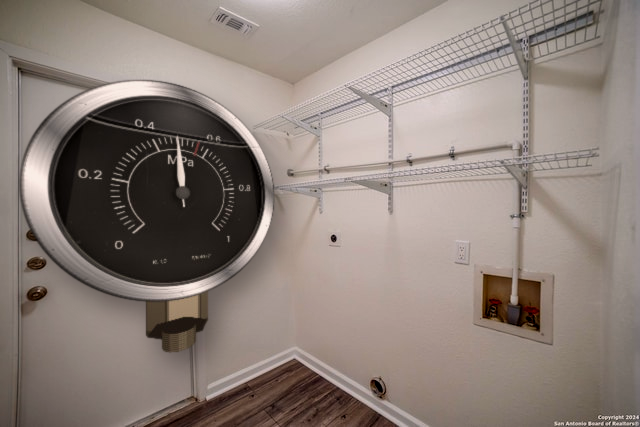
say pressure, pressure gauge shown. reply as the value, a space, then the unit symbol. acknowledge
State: 0.48 MPa
